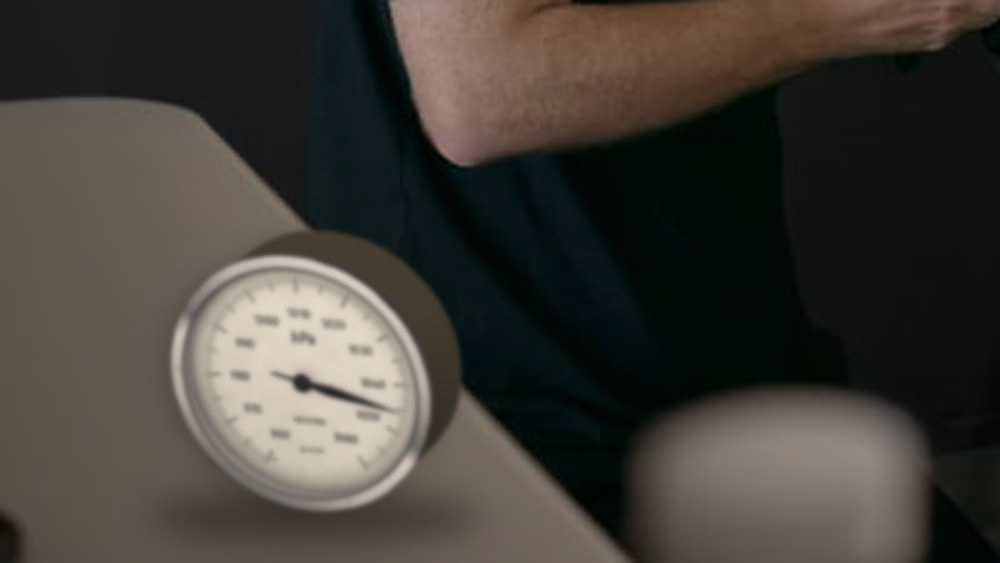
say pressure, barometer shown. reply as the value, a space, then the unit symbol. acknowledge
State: 1045 hPa
